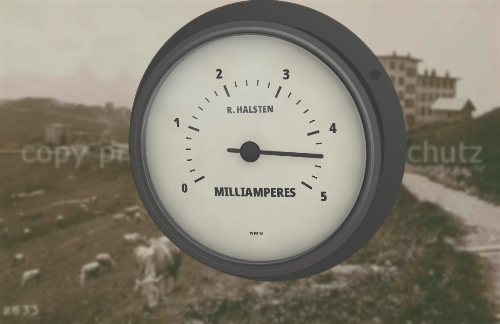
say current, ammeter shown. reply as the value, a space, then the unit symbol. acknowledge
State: 4.4 mA
